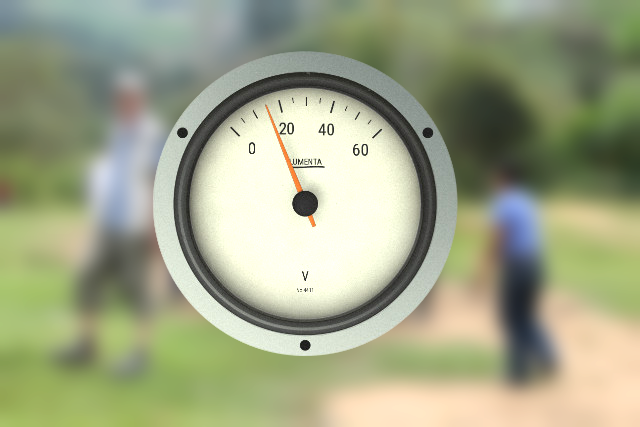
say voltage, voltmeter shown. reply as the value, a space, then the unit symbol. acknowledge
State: 15 V
